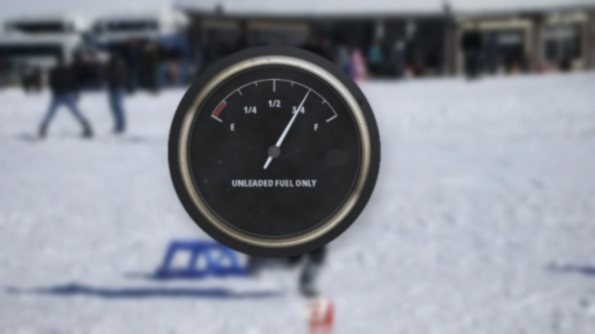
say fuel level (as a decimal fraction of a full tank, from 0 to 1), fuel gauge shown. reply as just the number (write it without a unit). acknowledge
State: 0.75
